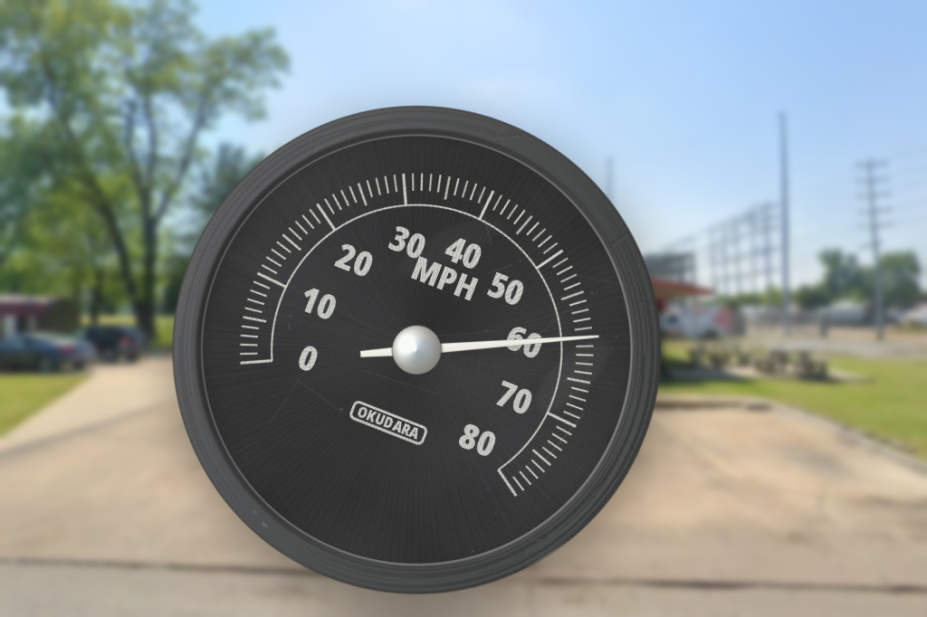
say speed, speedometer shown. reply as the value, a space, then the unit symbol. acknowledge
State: 60 mph
